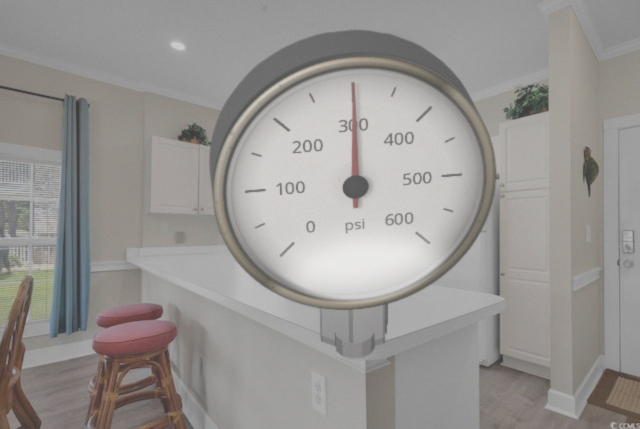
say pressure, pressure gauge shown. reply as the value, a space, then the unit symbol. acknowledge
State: 300 psi
